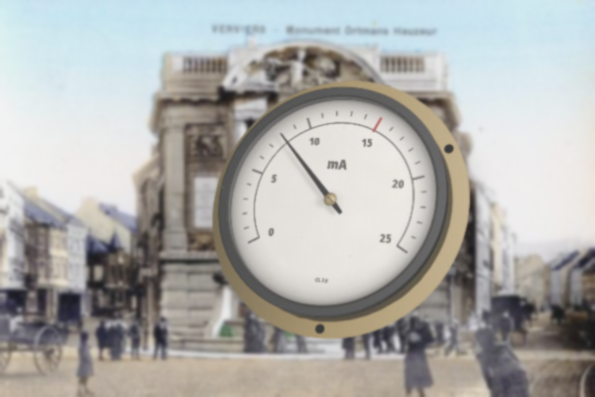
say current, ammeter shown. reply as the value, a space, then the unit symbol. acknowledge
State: 8 mA
